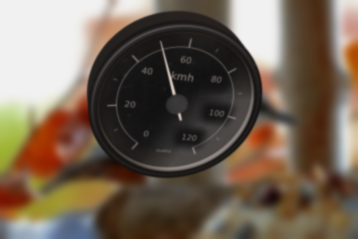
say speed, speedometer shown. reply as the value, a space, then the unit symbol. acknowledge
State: 50 km/h
